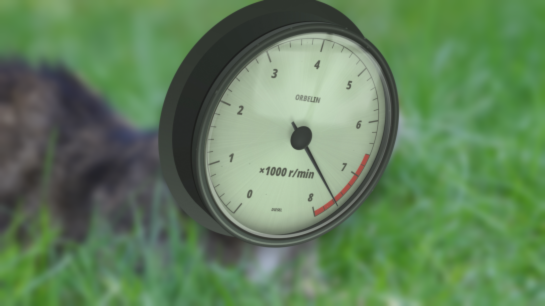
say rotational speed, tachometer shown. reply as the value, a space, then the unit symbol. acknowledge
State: 7600 rpm
